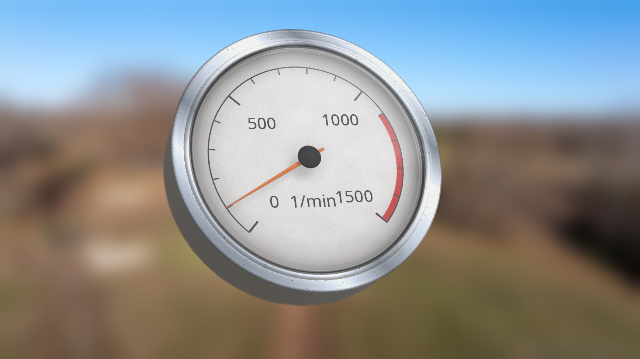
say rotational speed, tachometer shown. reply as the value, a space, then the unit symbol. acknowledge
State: 100 rpm
